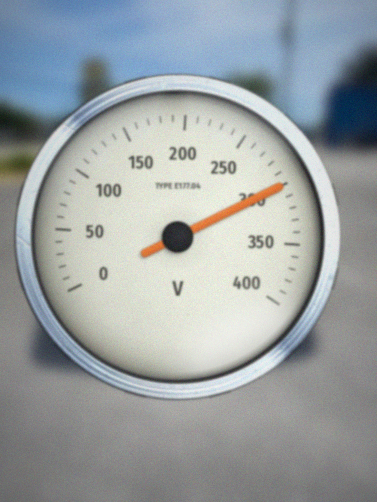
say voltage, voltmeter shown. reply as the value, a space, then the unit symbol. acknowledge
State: 300 V
